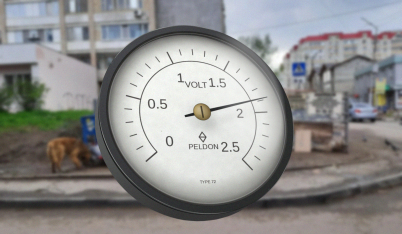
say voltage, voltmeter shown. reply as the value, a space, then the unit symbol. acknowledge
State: 1.9 V
